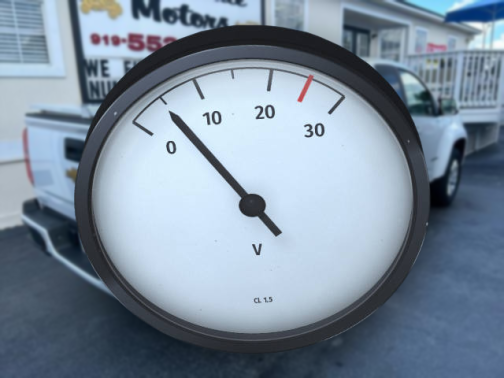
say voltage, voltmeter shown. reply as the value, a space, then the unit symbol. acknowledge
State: 5 V
